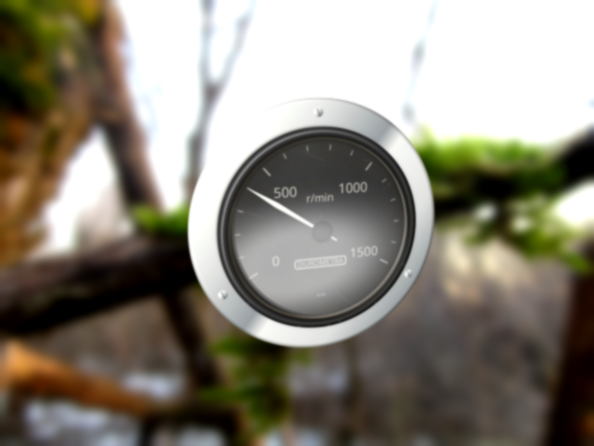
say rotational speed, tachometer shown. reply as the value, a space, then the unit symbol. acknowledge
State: 400 rpm
